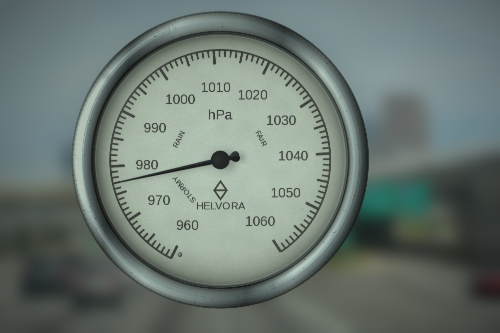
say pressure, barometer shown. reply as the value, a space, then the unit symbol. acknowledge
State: 977 hPa
